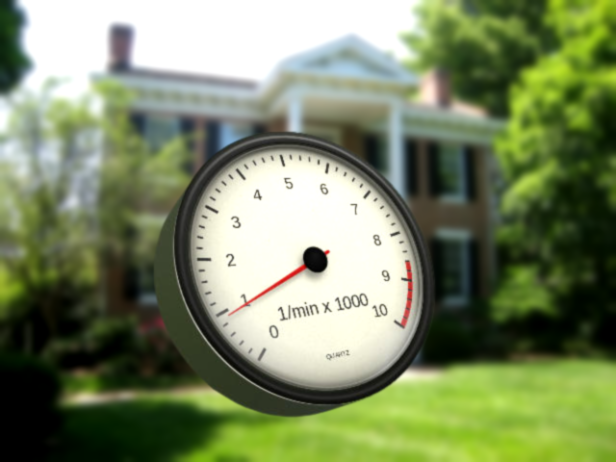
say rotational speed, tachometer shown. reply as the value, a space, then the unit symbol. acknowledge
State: 900 rpm
